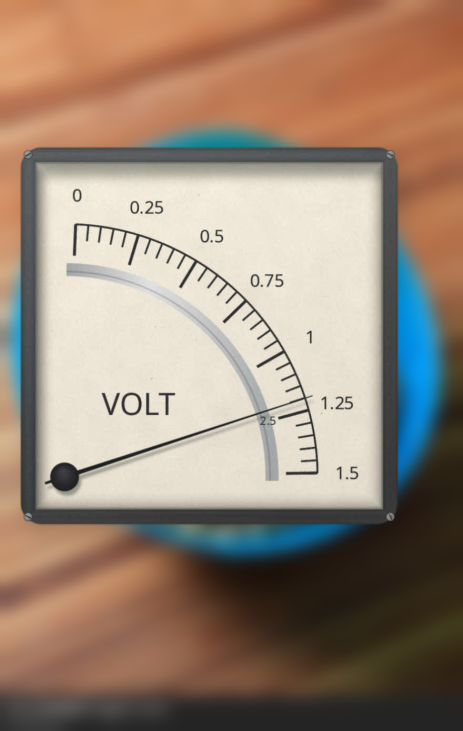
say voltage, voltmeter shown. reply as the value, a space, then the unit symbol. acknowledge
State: 1.2 V
